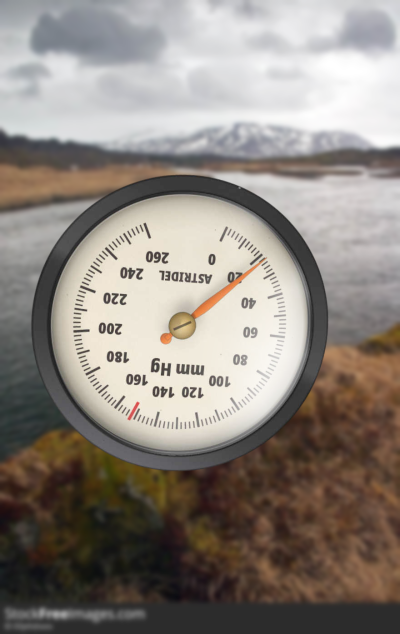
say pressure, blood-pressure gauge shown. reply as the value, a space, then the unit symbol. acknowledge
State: 22 mmHg
